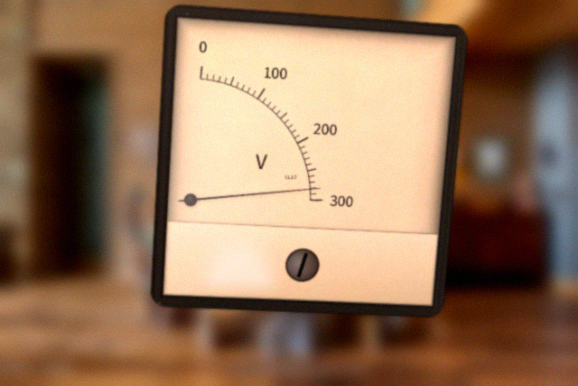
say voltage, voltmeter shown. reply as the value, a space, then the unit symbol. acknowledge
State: 280 V
